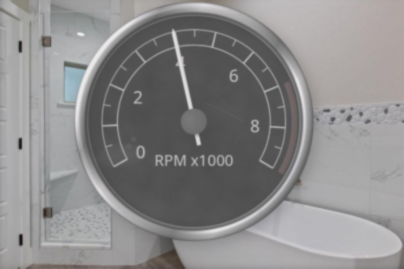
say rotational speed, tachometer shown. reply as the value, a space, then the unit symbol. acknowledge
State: 4000 rpm
